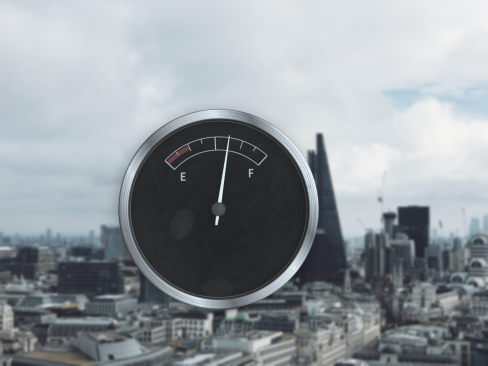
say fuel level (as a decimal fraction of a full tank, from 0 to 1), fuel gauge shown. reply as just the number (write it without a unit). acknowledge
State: 0.625
